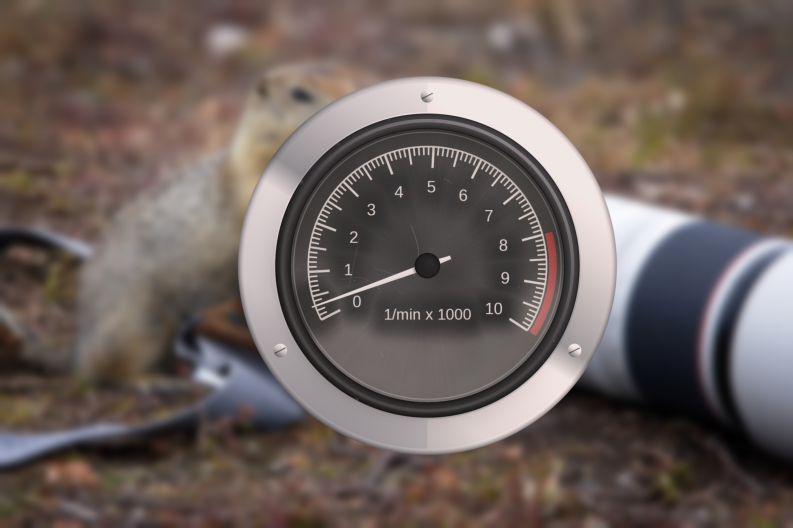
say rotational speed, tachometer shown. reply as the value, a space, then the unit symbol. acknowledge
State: 300 rpm
